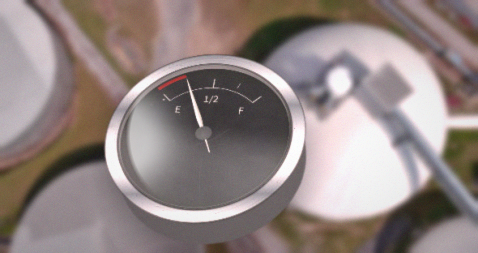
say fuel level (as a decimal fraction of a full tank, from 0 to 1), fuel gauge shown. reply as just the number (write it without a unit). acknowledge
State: 0.25
